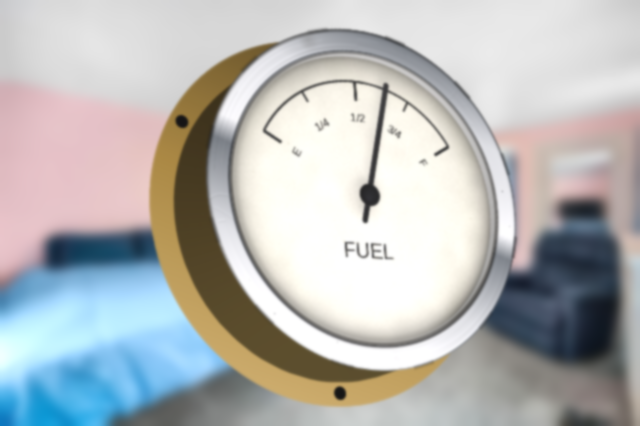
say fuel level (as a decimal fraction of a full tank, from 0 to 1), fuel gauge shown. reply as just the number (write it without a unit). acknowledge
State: 0.625
